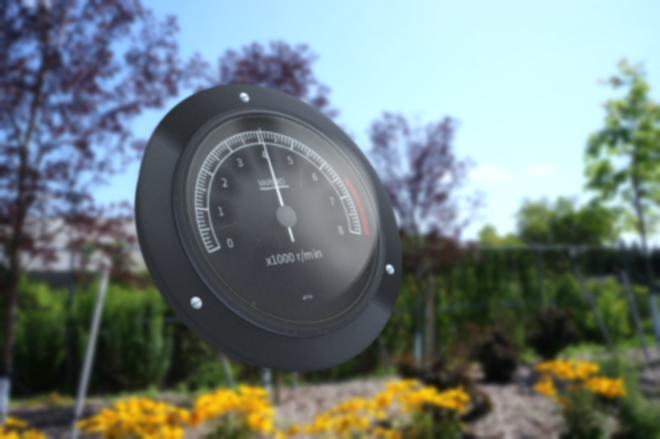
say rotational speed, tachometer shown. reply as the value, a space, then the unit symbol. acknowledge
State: 4000 rpm
